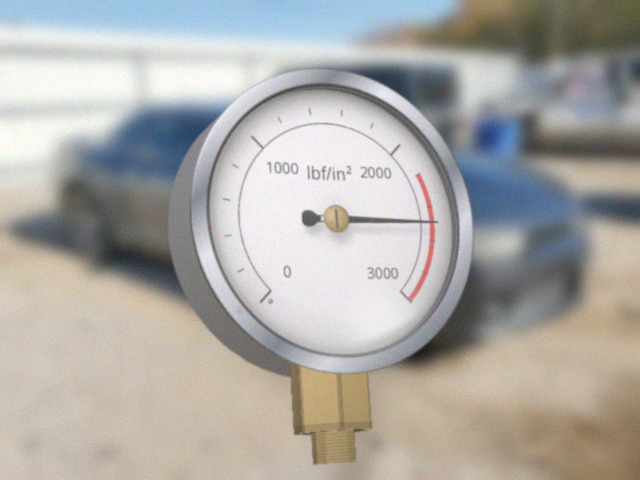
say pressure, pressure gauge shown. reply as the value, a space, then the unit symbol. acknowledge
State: 2500 psi
